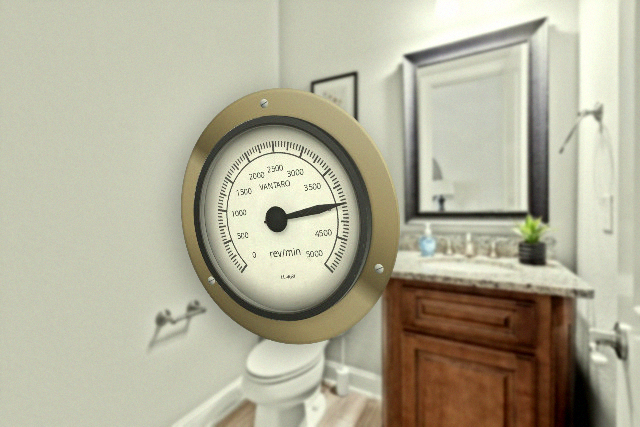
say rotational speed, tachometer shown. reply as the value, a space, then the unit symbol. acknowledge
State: 4000 rpm
